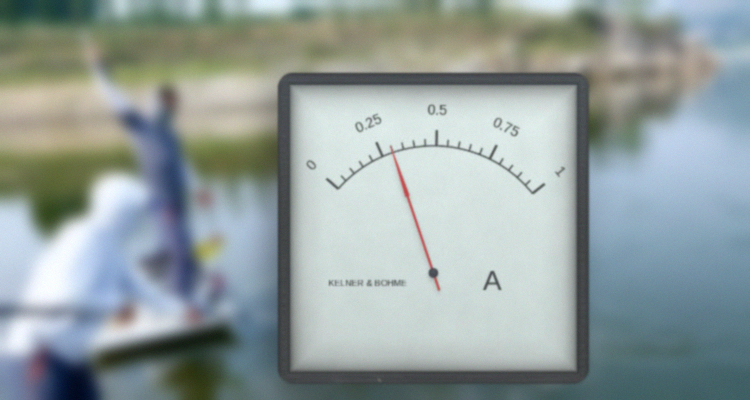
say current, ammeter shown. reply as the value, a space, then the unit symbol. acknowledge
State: 0.3 A
